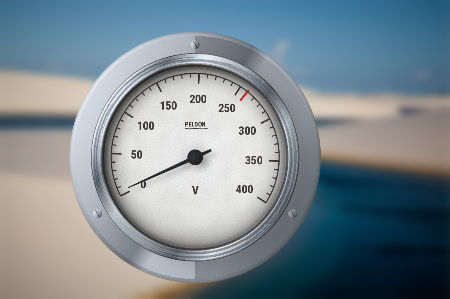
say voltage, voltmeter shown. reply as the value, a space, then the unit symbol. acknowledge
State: 5 V
